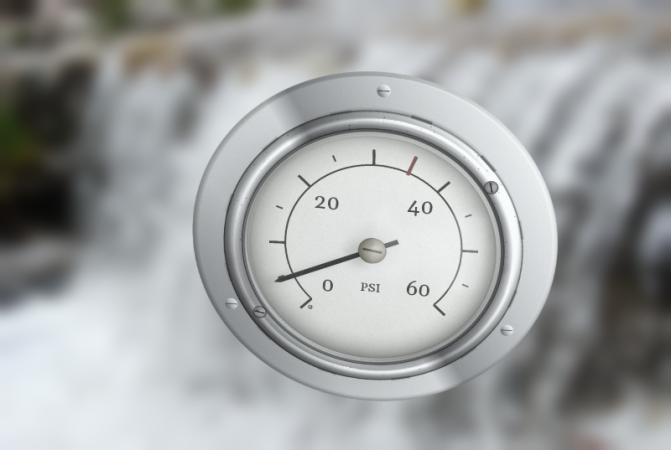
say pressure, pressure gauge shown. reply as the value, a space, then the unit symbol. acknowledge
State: 5 psi
